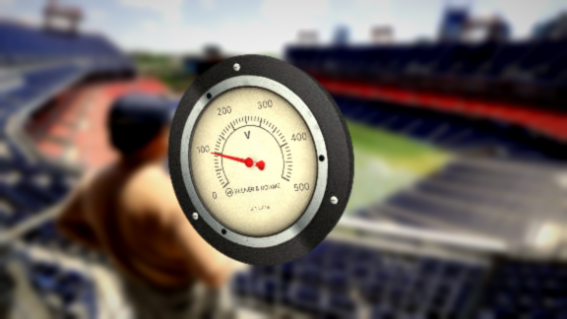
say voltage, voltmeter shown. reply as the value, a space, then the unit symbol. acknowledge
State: 100 V
